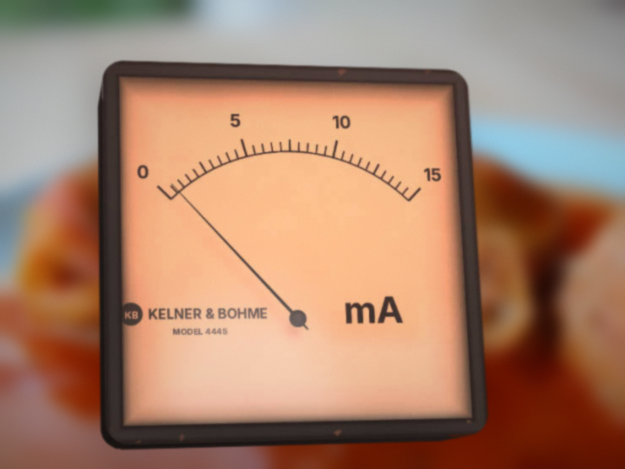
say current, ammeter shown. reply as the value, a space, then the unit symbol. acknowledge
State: 0.5 mA
